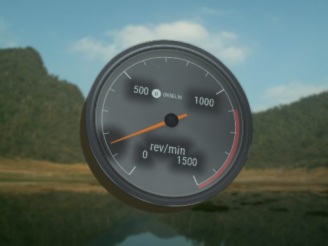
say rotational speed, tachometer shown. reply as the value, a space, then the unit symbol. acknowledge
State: 150 rpm
